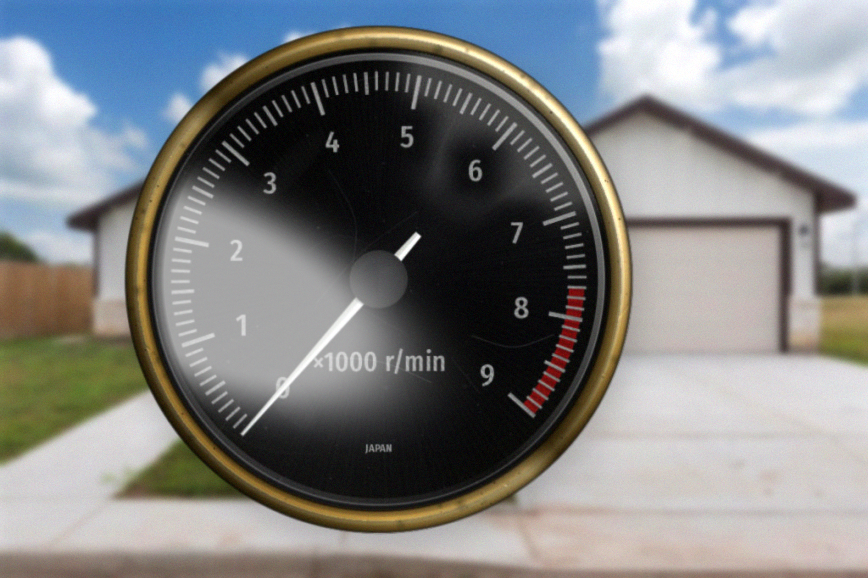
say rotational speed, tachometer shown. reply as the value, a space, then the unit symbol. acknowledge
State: 0 rpm
